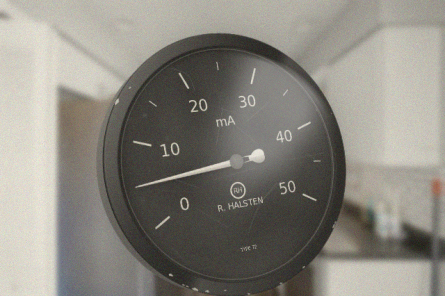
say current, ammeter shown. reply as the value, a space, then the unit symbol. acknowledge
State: 5 mA
